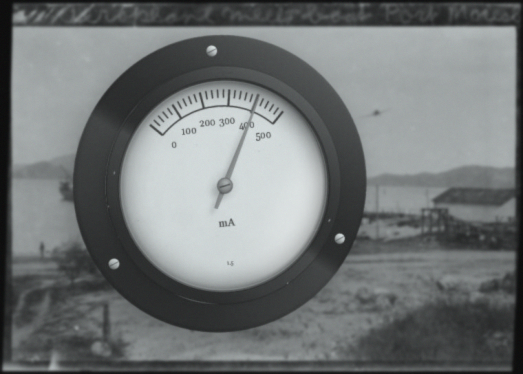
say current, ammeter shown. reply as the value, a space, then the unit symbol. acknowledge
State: 400 mA
